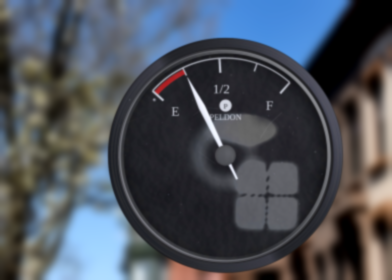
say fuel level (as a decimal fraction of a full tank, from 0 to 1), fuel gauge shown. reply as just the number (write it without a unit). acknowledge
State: 0.25
